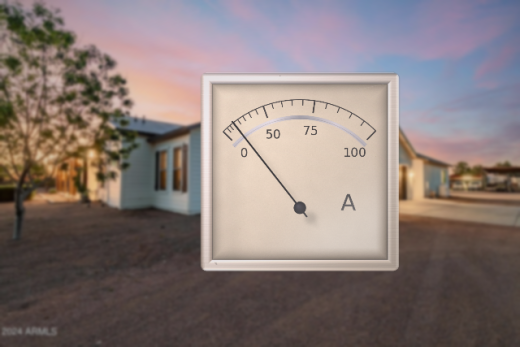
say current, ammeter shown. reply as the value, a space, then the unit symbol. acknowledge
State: 25 A
